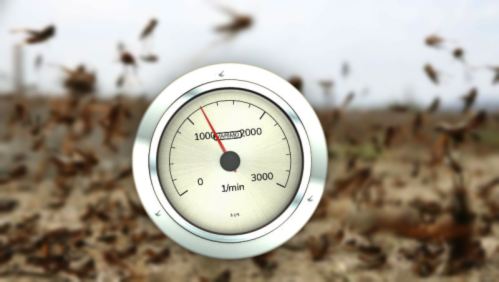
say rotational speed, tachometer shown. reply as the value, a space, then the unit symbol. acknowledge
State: 1200 rpm
